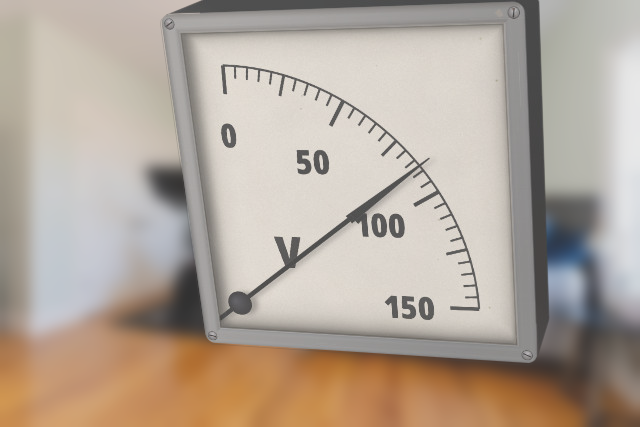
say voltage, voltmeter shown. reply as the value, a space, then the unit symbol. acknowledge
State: 87.5 V
